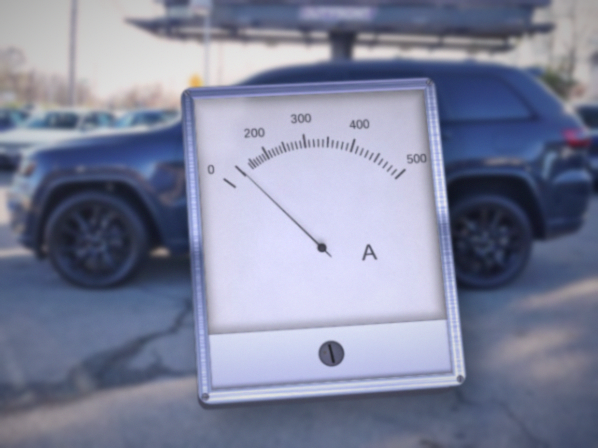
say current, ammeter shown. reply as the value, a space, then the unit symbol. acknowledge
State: 100 A
